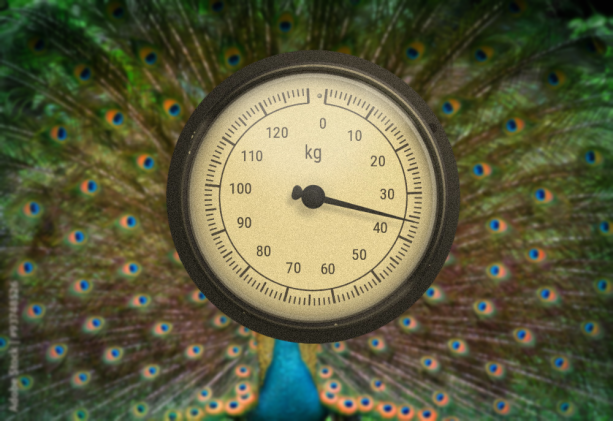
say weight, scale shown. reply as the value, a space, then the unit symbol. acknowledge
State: 36 kg
